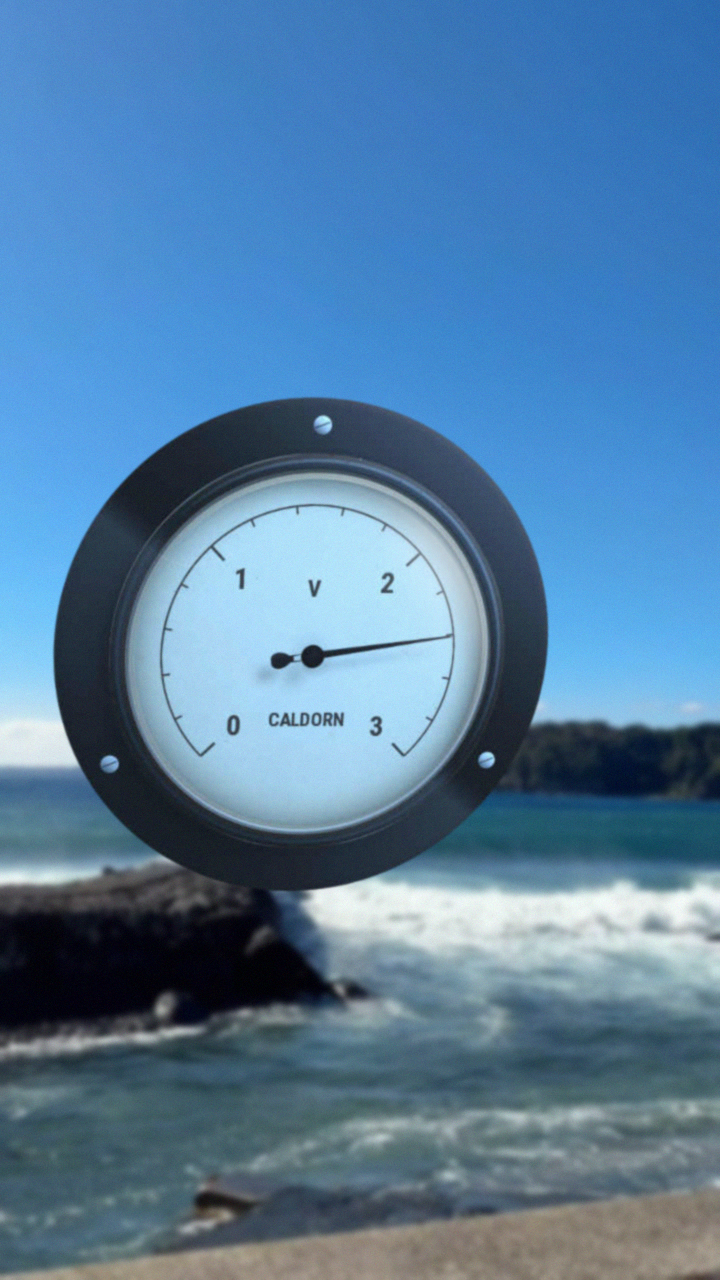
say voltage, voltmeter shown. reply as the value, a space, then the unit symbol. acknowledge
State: 2.4 V
